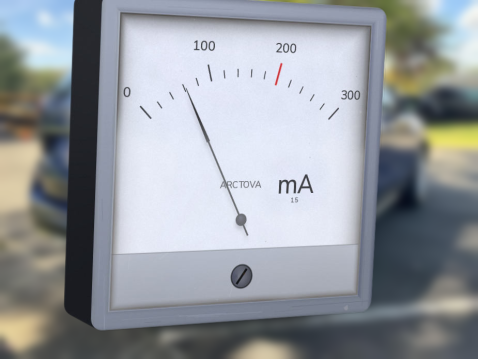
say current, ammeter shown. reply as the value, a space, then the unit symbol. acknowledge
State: 60 mA
